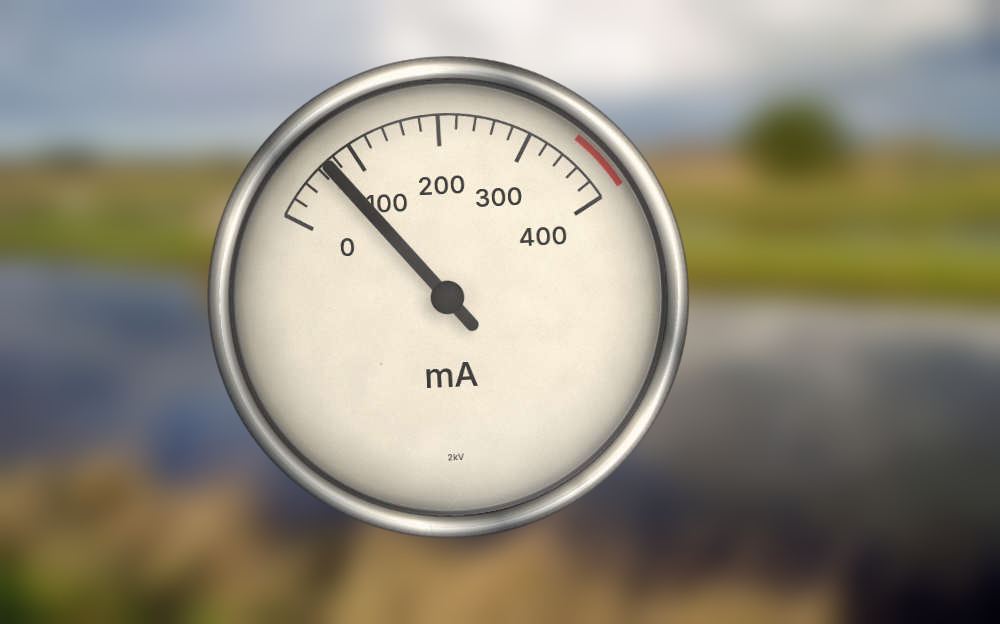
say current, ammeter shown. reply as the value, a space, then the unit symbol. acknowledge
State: 70 mA
